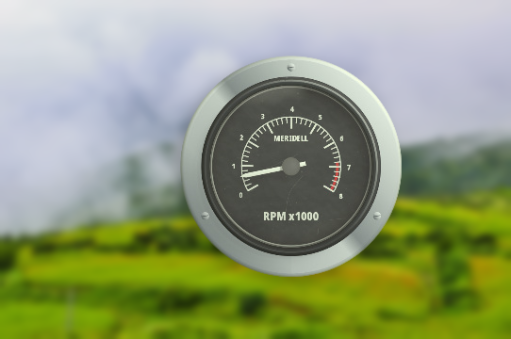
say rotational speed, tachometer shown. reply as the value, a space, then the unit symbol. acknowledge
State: 600 rpm
